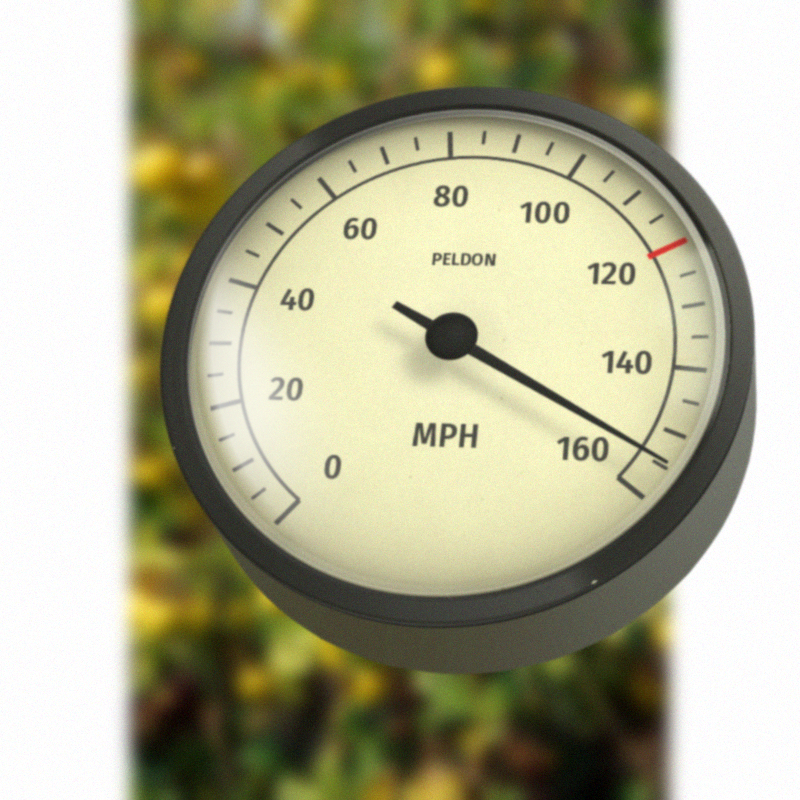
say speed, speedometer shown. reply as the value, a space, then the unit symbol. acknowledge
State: 155 mph
